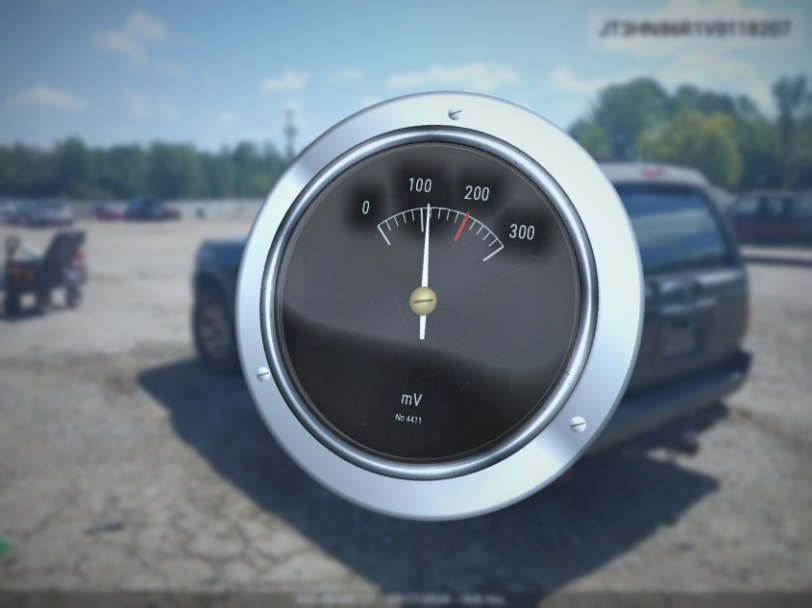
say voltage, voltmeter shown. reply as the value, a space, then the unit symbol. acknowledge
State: 120 mV
